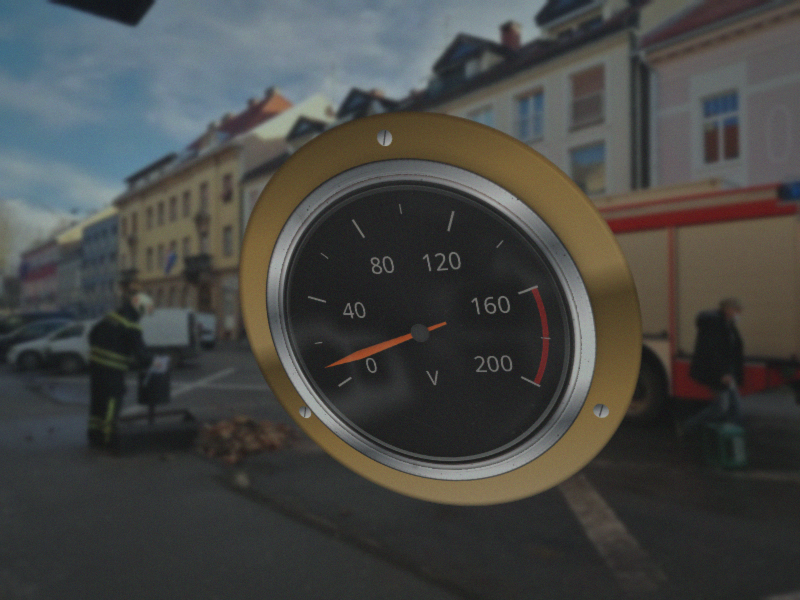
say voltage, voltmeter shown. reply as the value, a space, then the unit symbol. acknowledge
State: 10 V
